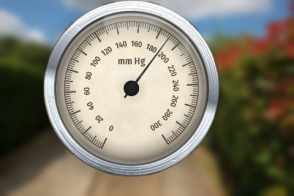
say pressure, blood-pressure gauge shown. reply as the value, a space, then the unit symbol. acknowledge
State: 190 mmHg
